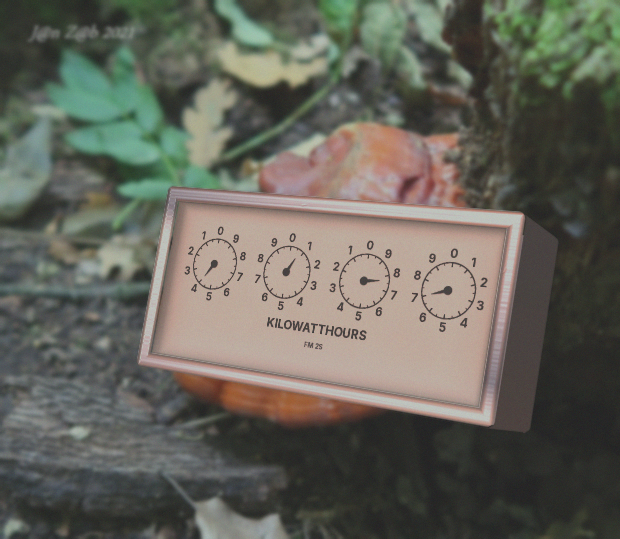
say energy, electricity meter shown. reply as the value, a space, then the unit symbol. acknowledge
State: 4077 kWh
